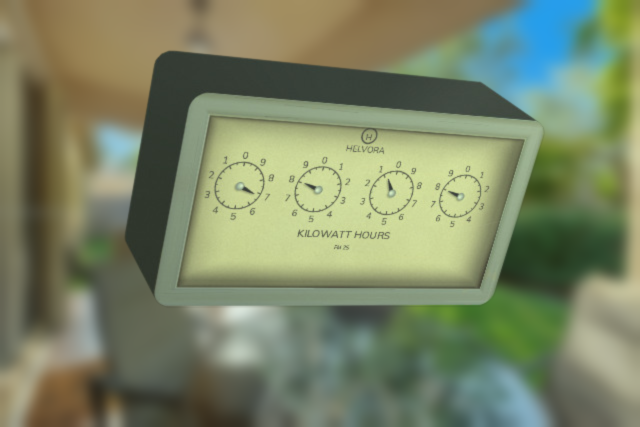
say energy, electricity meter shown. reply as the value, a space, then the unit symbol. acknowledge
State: 6808 kWh
